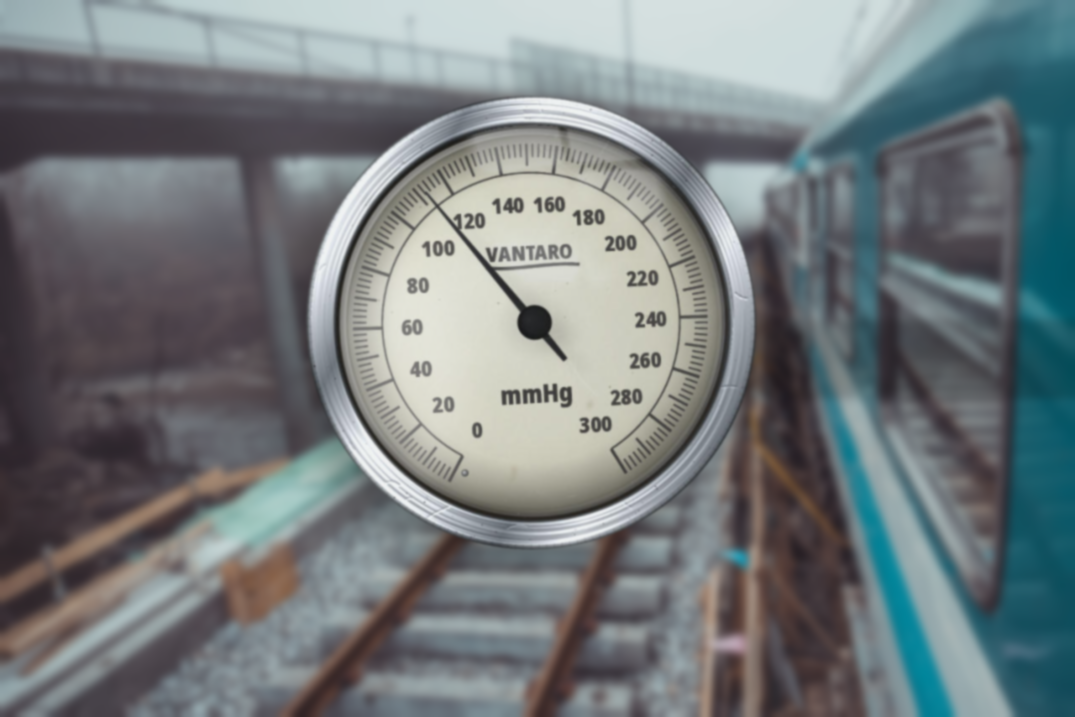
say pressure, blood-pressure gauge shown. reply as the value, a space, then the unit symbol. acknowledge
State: 112 mmHg
